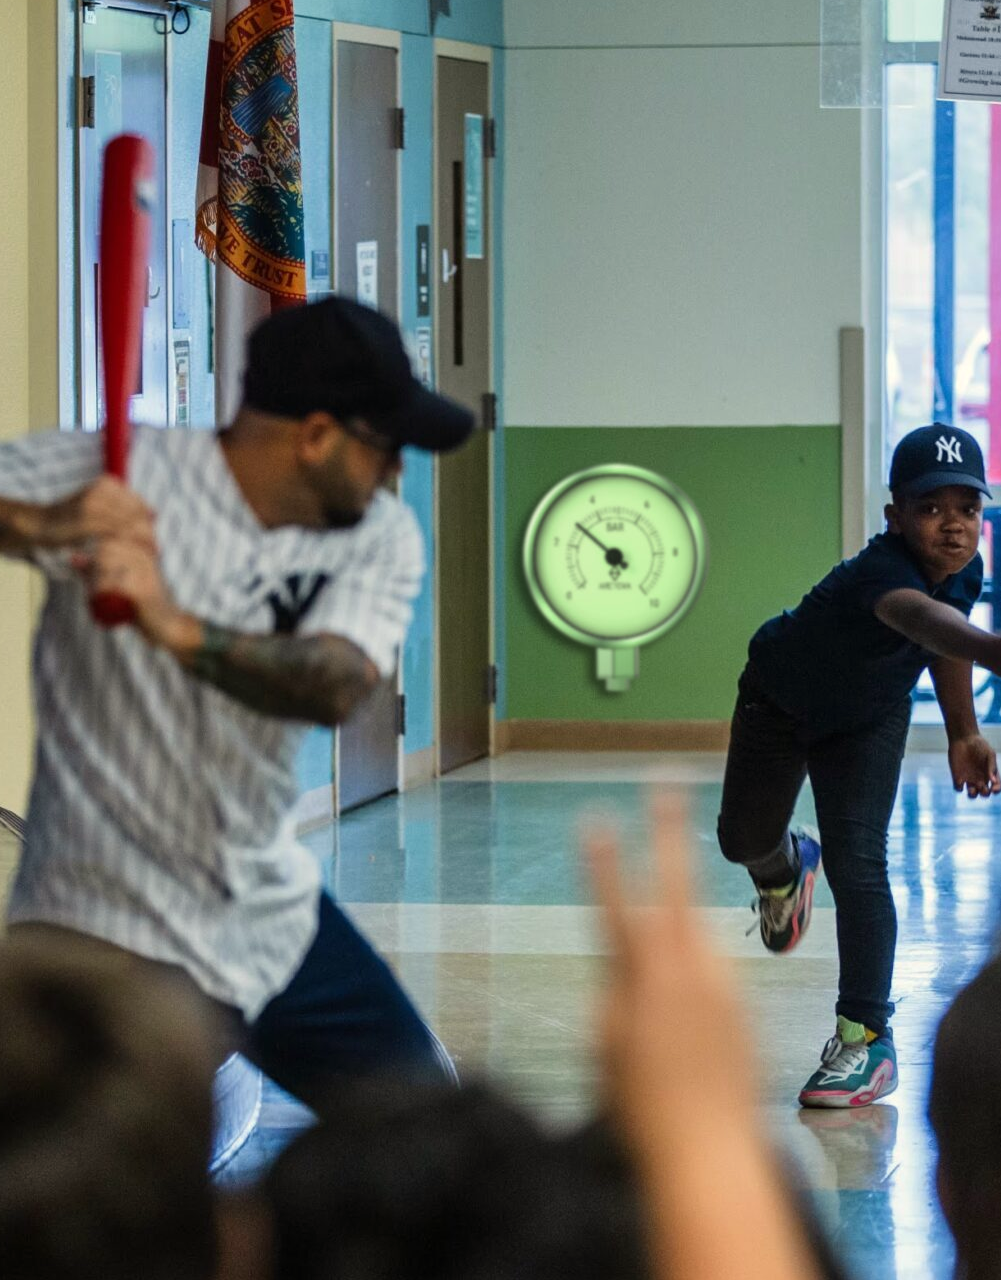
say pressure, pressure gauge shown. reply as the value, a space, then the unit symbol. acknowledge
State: 3 bar
